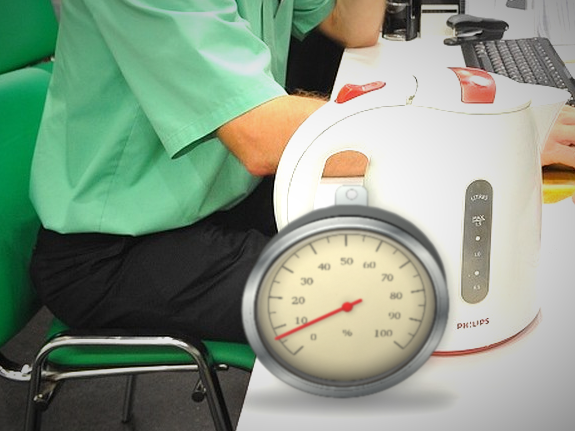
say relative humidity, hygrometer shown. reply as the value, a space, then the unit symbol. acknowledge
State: 7.5 %
